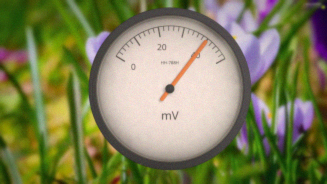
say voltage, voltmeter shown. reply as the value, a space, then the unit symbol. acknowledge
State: 40 mV
